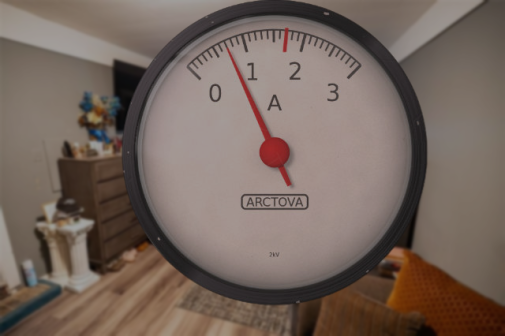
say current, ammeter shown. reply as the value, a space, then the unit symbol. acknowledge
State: 0.7 A
